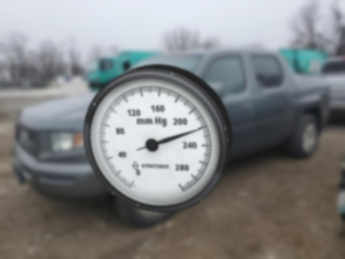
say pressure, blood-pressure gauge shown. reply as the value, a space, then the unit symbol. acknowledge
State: 220 mmHg
